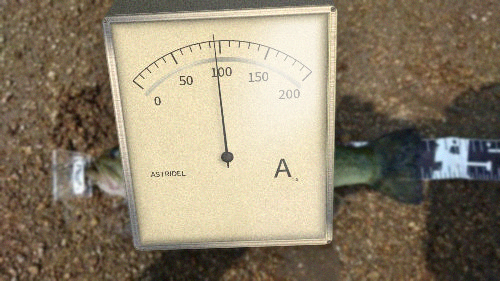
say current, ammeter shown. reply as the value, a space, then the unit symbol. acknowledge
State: 95 A
